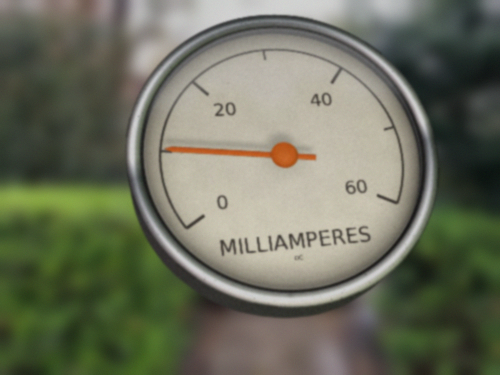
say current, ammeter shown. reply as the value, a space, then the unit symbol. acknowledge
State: 10 mA
